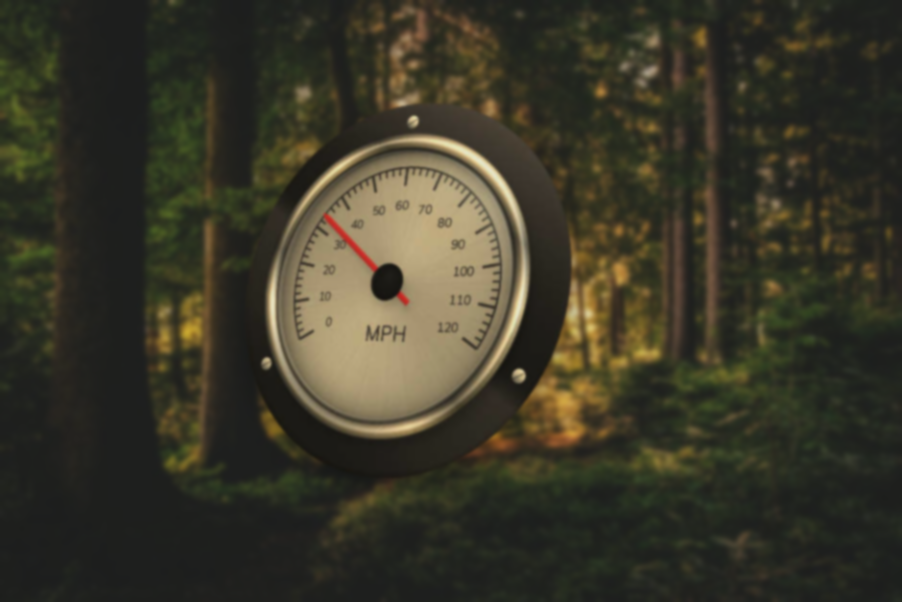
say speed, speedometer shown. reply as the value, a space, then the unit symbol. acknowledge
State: 34 mph
